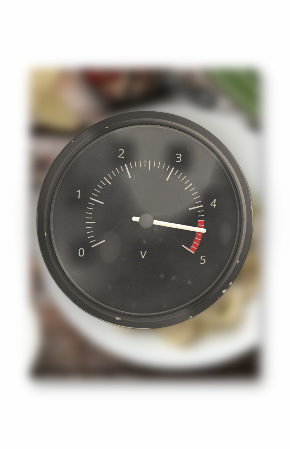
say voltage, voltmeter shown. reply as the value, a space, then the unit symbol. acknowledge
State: 4.5 V
